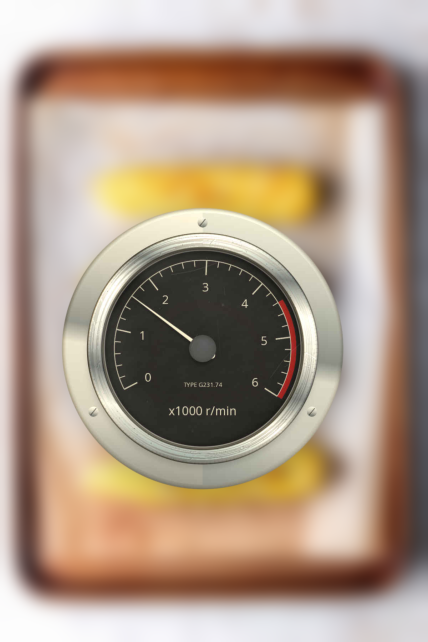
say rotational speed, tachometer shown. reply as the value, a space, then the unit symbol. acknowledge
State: 1600 rpm
